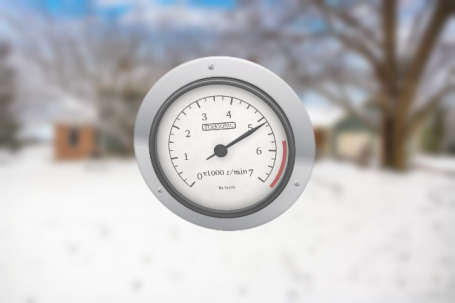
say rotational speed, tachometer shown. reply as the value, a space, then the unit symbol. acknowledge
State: 5125 rpm
